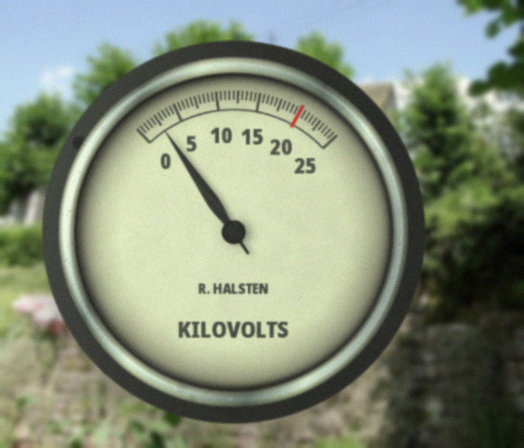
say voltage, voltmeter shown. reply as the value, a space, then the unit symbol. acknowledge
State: 2.5 kV
